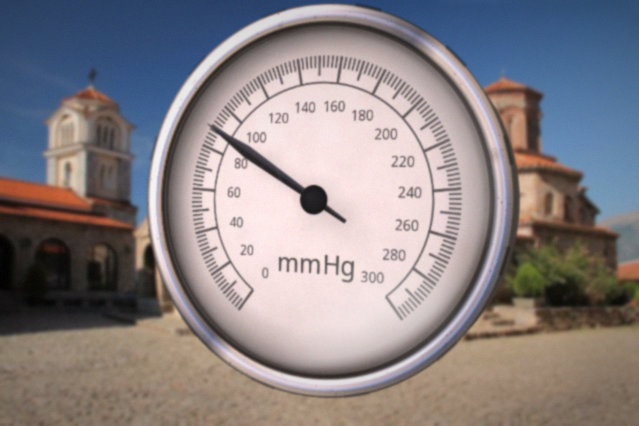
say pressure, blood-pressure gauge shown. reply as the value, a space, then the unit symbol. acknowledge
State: 90 mmHg
